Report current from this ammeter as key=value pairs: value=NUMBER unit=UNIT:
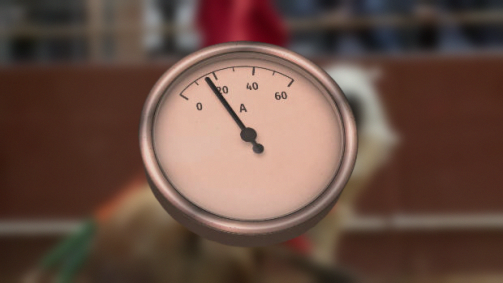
value=15 unit=A
